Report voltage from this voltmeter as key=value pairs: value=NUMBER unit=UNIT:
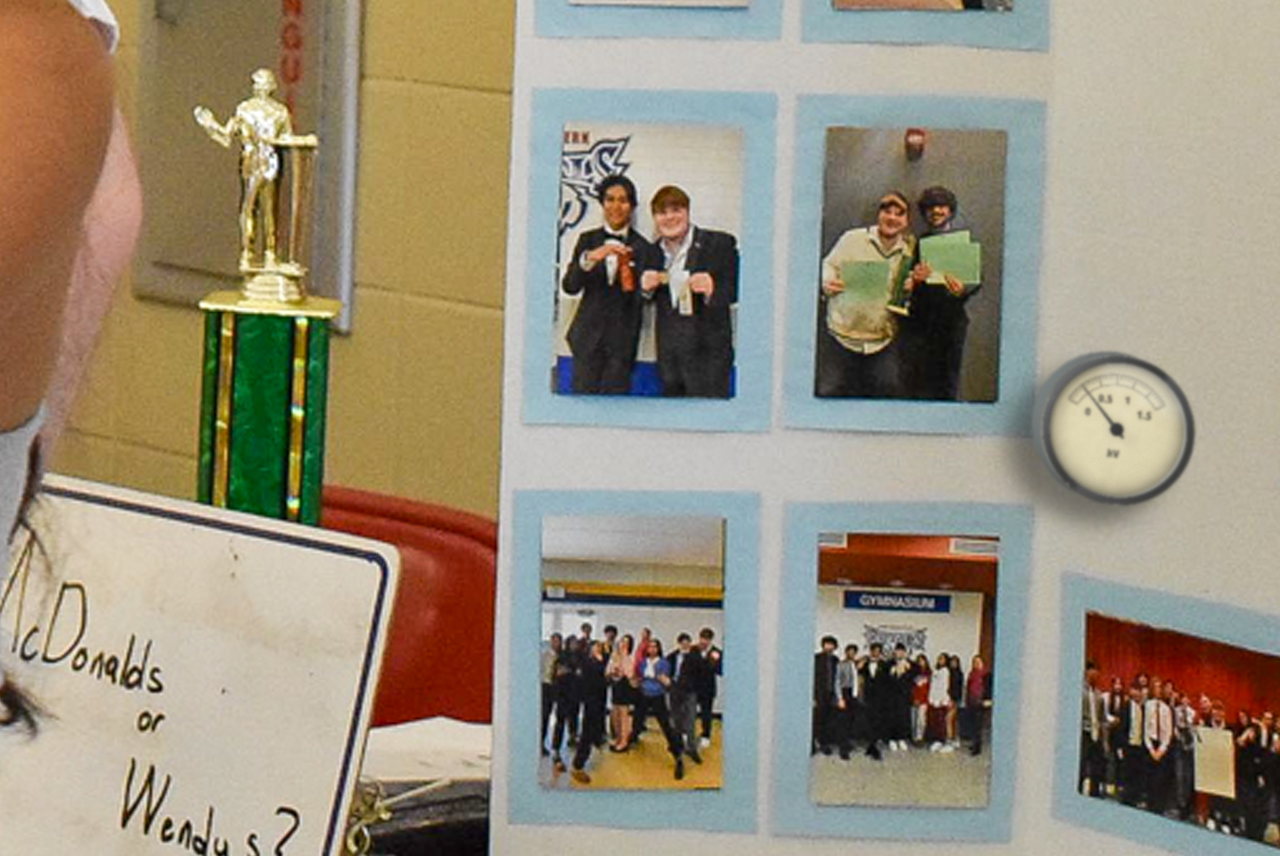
value=0.25 unit=kV
